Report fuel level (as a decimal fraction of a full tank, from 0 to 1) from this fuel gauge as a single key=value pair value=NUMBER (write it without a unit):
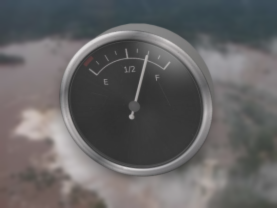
value=0.75
